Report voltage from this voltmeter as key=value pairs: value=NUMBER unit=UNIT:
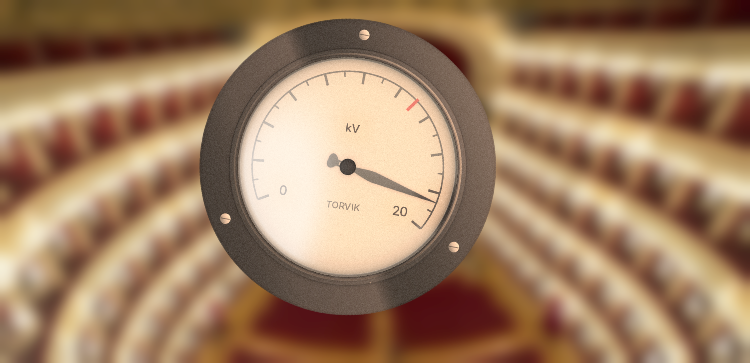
value=18.5 unit=kV
